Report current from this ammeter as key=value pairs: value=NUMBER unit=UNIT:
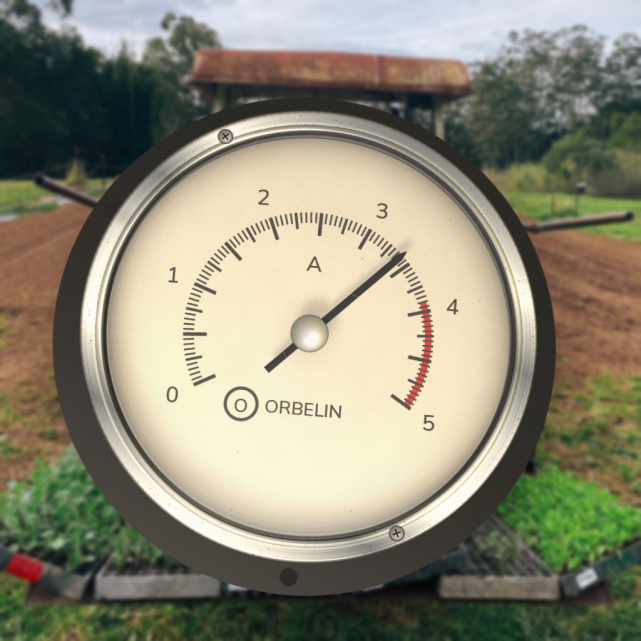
value=3.4 unit=A
